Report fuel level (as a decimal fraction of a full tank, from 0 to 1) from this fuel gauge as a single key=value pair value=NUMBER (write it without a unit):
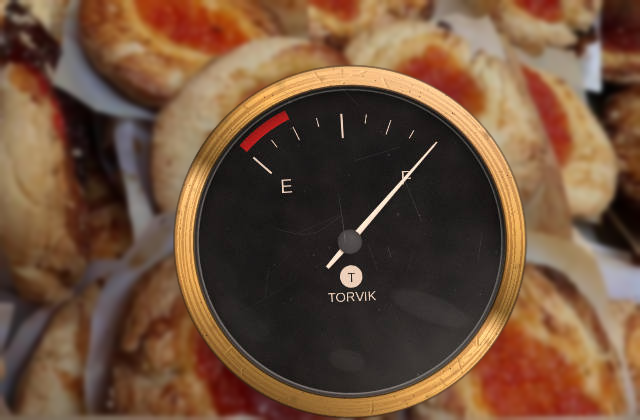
value=1
